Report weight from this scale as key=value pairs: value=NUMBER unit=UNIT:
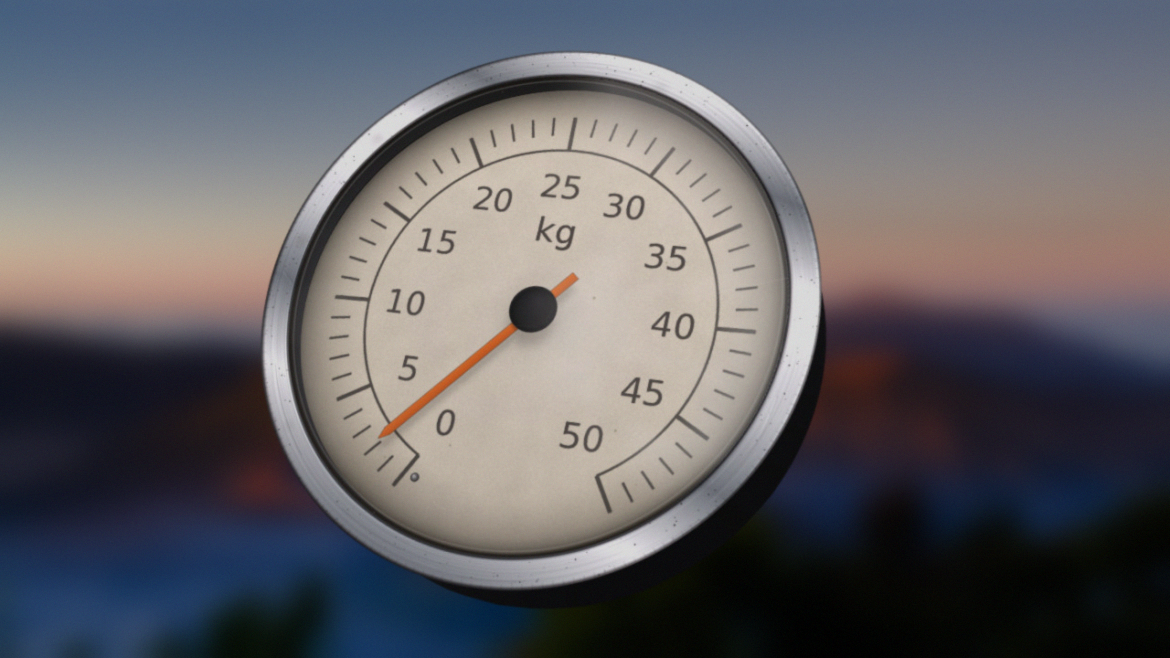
value=2 unit=kg
